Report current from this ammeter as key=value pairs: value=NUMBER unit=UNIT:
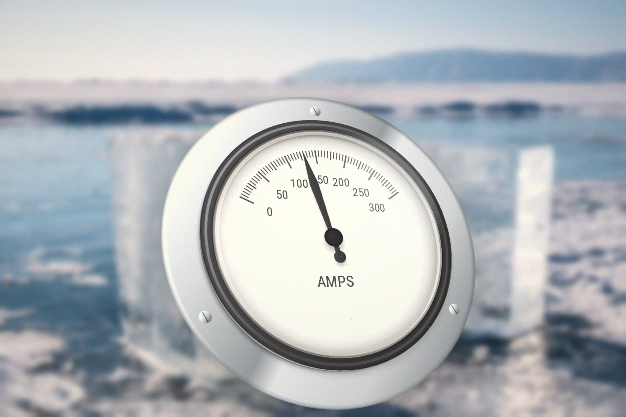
value=125 unit=A
